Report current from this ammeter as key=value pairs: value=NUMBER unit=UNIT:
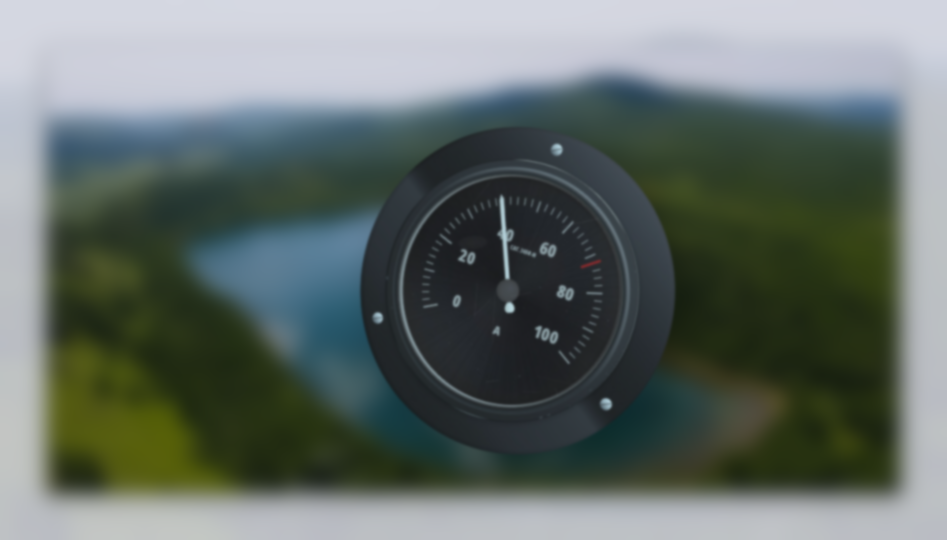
value=40 unit=A
